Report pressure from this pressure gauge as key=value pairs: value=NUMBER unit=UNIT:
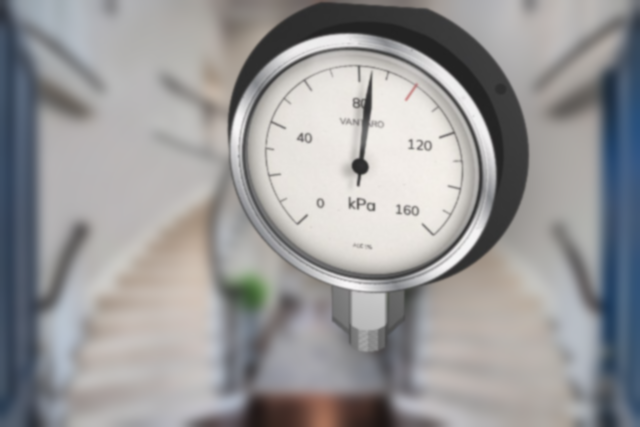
value=85 unit=kPa
